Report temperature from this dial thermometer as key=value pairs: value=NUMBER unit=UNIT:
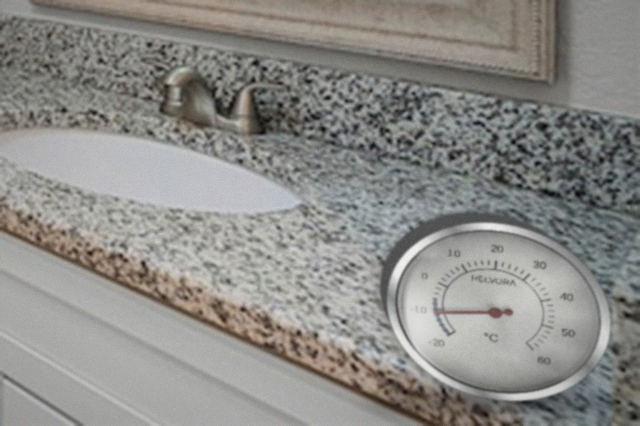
value=-10 unit=°C
